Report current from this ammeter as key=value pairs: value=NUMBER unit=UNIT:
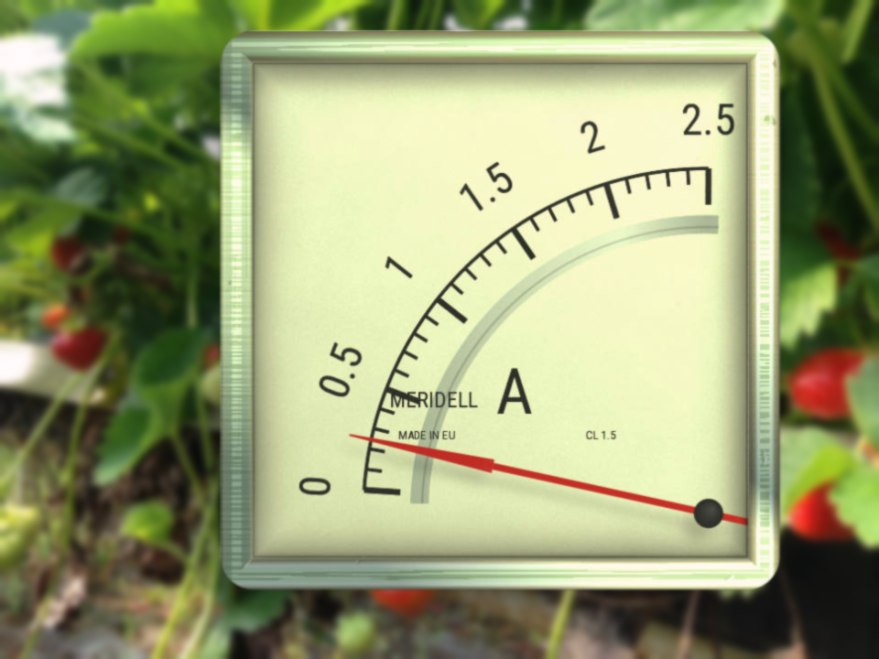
value=0.25 unit=A
